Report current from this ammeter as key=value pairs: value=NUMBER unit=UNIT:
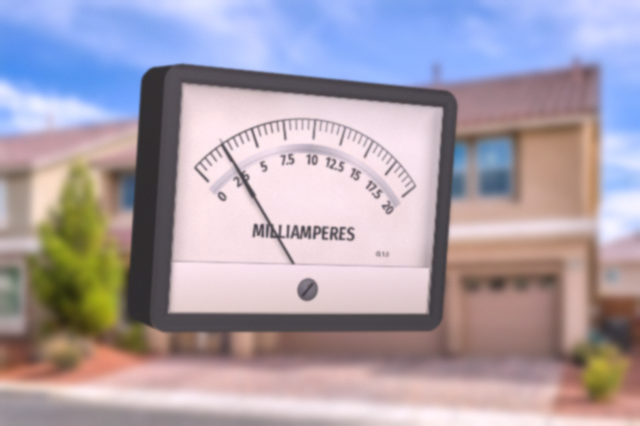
value=2.5 unit=mA
